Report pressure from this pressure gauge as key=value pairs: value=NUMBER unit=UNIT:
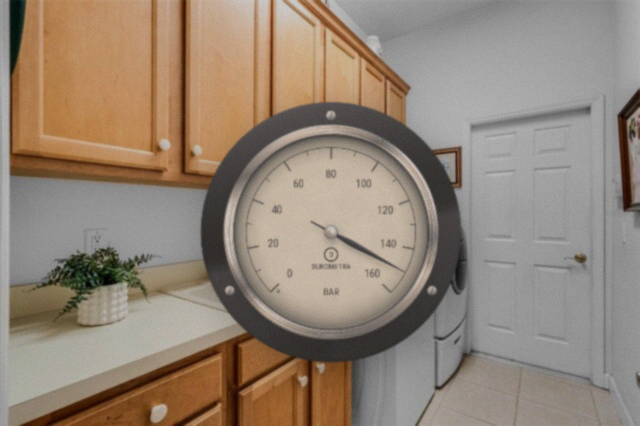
value=150 unit=bar
